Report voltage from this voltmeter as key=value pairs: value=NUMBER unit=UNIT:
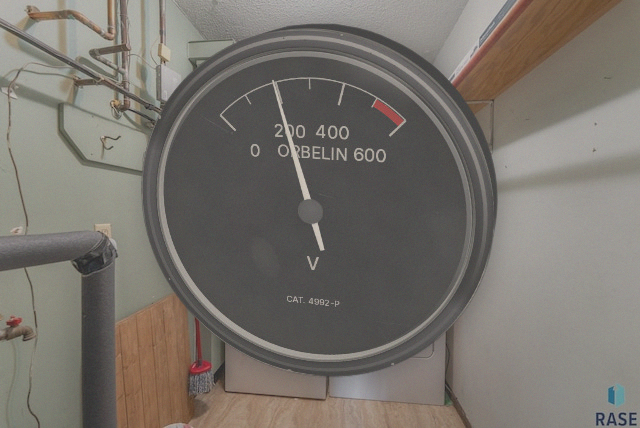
value=200 unit=V
